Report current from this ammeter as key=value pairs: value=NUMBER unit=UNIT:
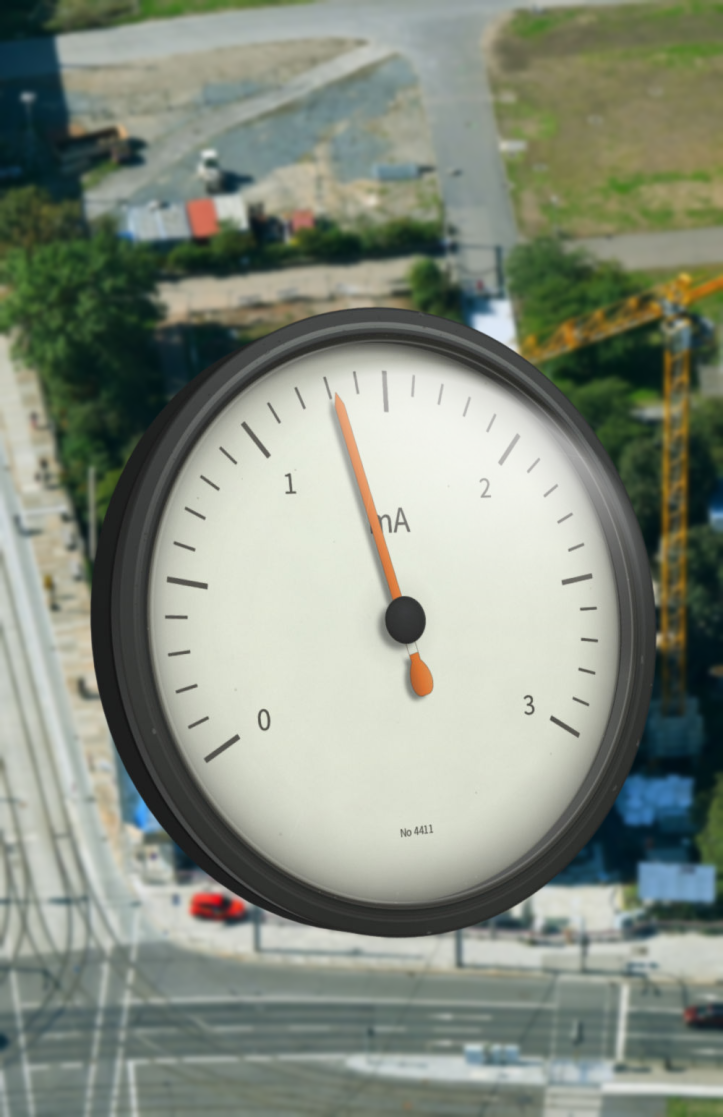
value=1.3 unit=mA
